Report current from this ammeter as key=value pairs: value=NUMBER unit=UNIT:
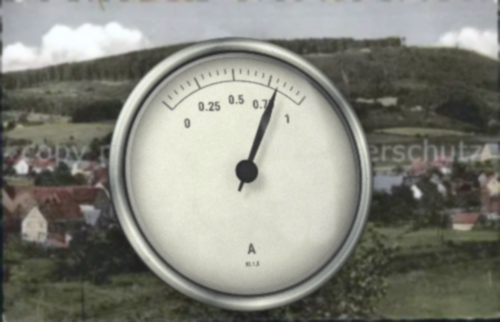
value=0.8 unit=A
